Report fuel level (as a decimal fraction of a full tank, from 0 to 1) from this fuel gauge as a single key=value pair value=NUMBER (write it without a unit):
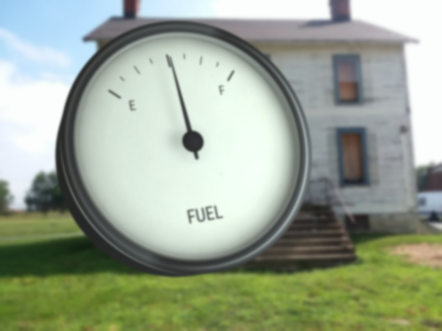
value=0.5
